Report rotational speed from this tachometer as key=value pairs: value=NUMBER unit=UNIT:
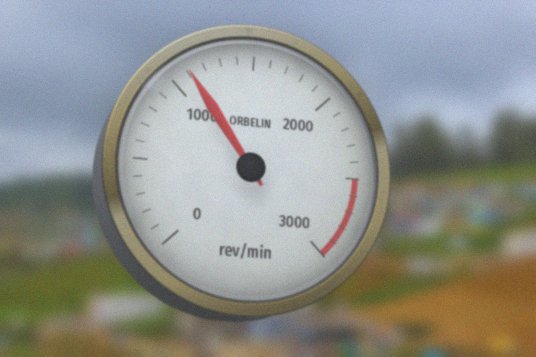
value=1100 unit=rpm
